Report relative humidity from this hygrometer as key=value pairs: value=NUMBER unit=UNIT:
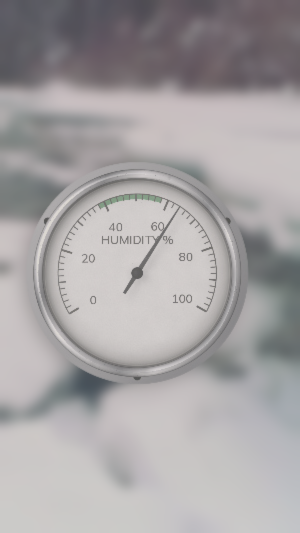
value=64 unit=%
